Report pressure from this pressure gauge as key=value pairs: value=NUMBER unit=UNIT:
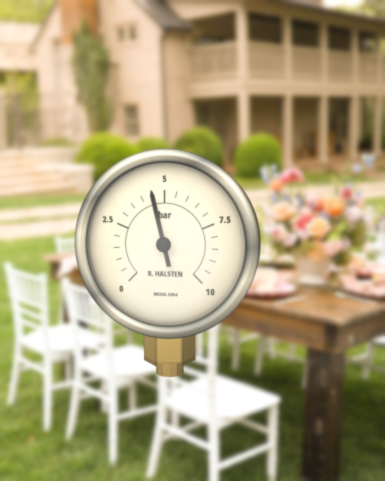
value=4.5 unit=bar
